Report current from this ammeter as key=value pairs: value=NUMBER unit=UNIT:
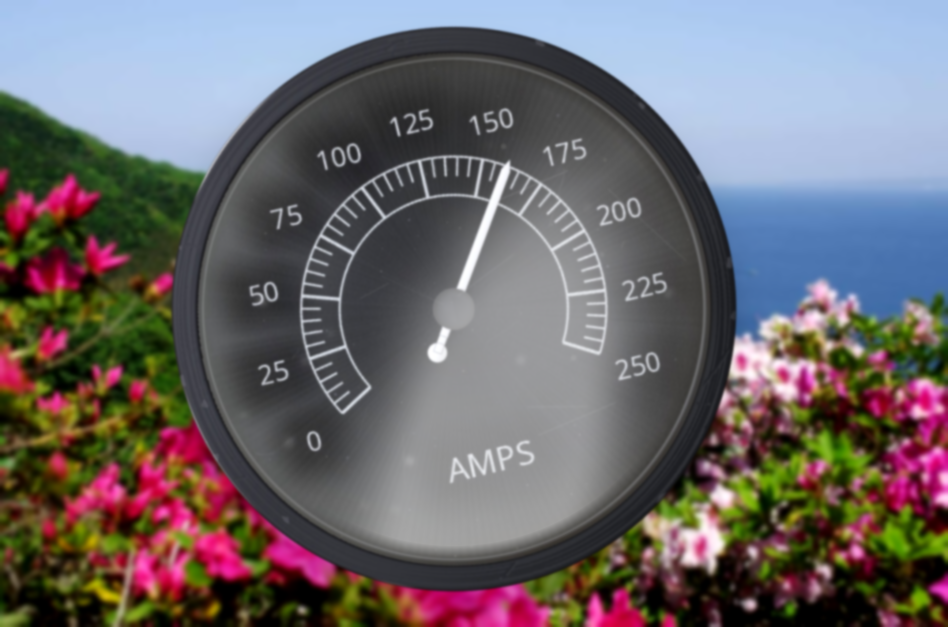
value=160 unit=A
